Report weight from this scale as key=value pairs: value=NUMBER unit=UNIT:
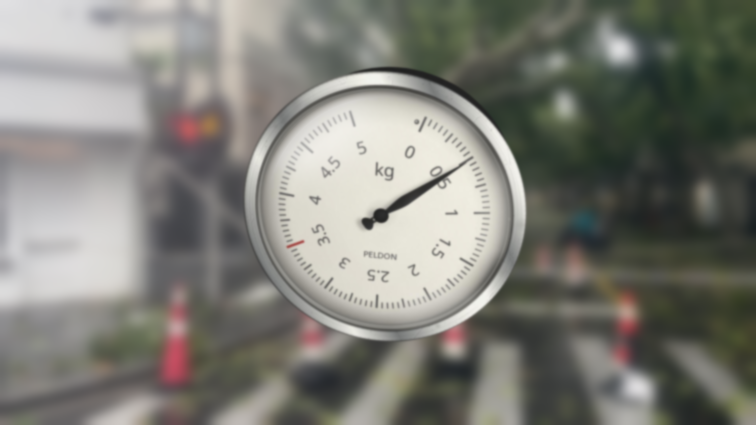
value=0.5 unit=kg
